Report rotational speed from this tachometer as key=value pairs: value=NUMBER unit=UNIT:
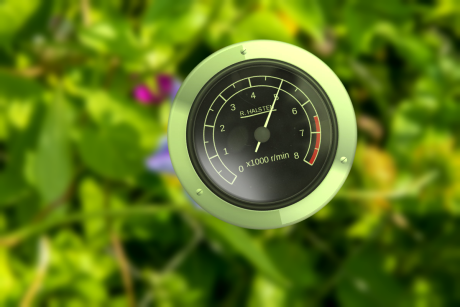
value=5000 unit=rpm
